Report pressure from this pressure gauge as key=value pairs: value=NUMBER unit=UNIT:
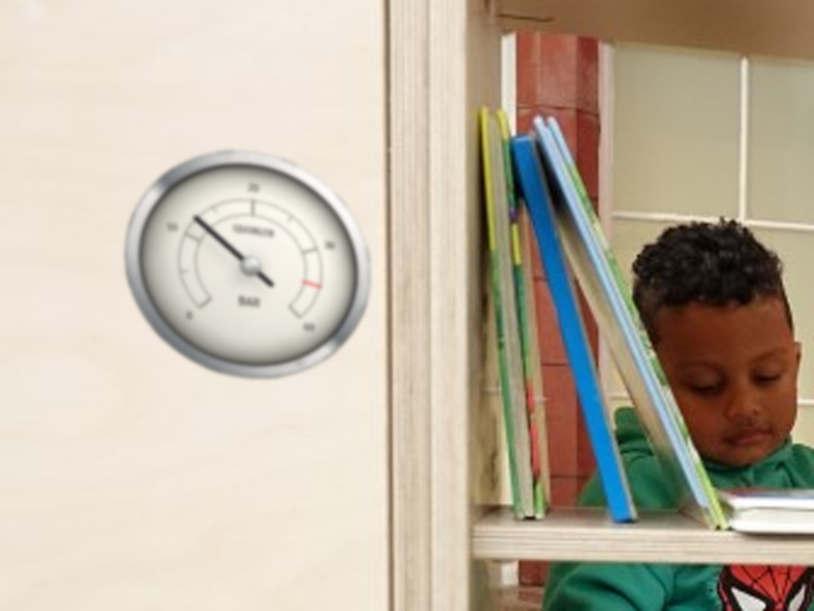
value=12.5 unit=bar
